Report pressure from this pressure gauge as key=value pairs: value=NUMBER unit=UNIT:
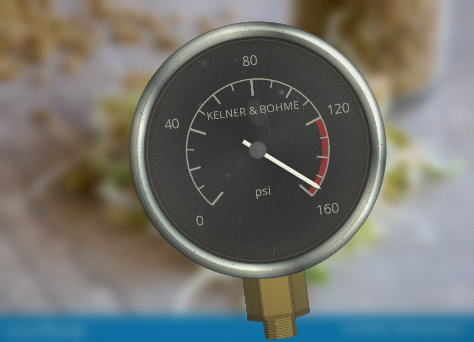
value=155 unit=psi
